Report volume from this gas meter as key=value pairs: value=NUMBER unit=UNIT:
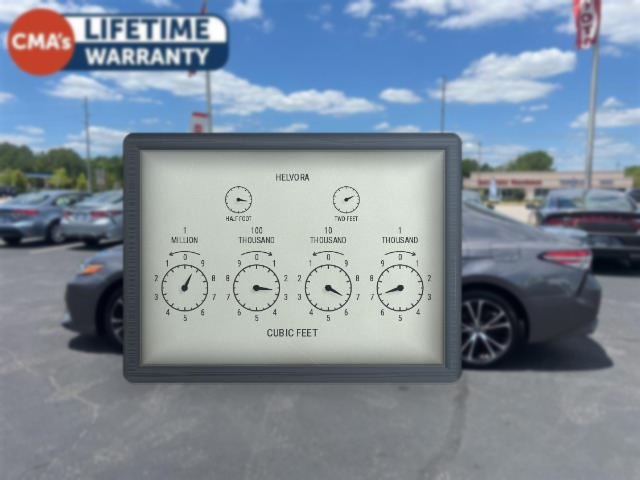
value=926700 unit=ft³
